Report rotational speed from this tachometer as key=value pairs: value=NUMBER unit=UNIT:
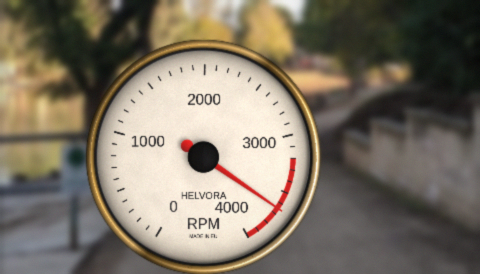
value=3650 unit=rpm
